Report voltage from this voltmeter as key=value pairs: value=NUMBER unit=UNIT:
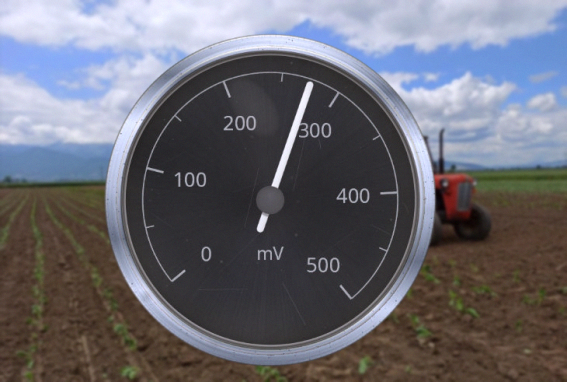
value=275 unit=mV
